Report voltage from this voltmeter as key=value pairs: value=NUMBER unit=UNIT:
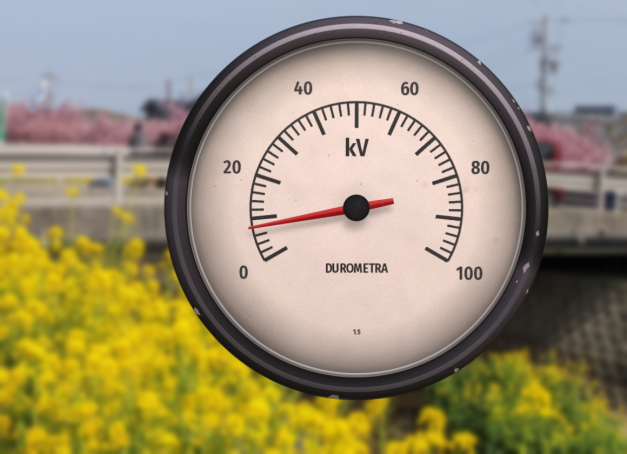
value=8 unit=kV
